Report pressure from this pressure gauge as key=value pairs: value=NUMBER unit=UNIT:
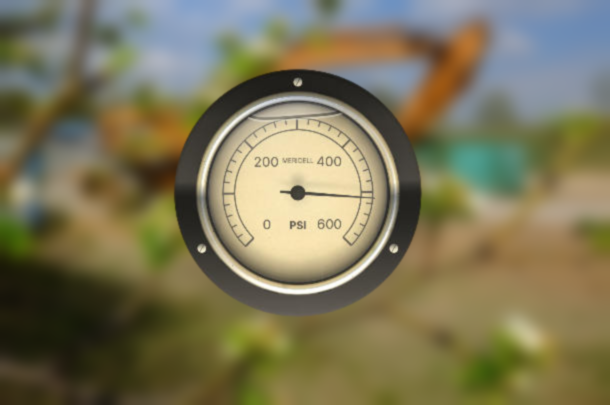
value=510 unit=psi
